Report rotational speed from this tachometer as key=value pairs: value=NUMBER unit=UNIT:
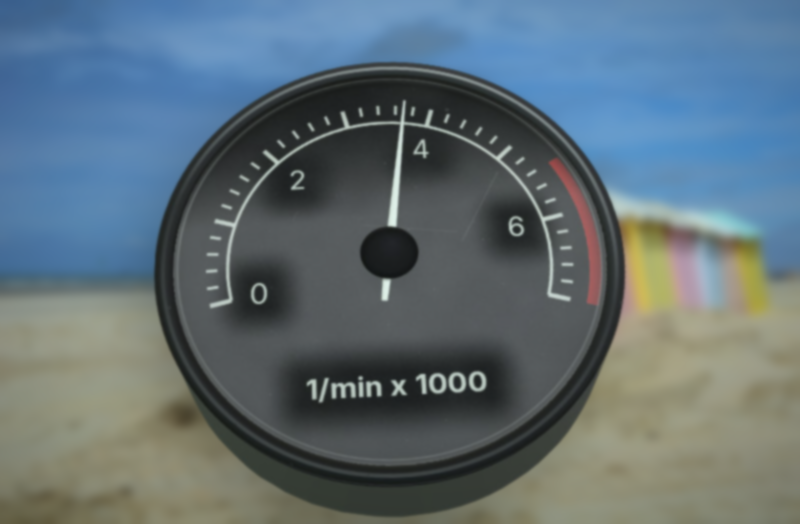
value=3700 unit=rpm
